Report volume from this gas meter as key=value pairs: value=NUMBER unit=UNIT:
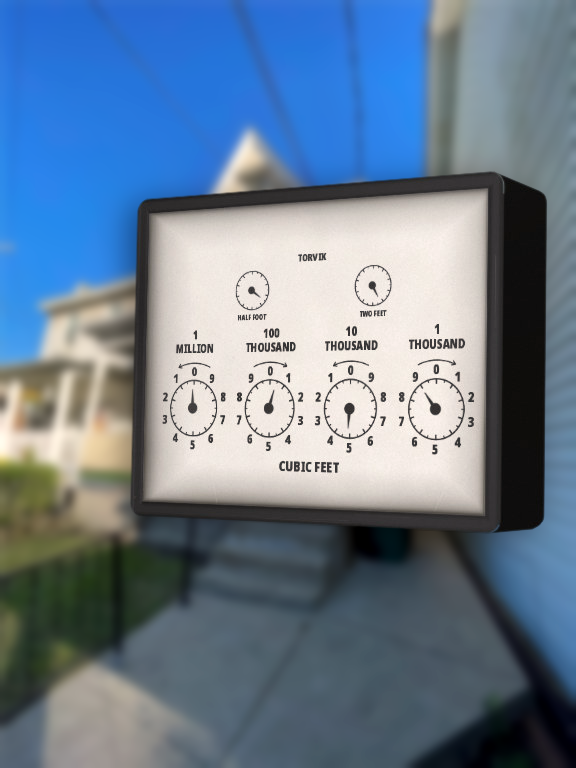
value=4900 unit=ft³
